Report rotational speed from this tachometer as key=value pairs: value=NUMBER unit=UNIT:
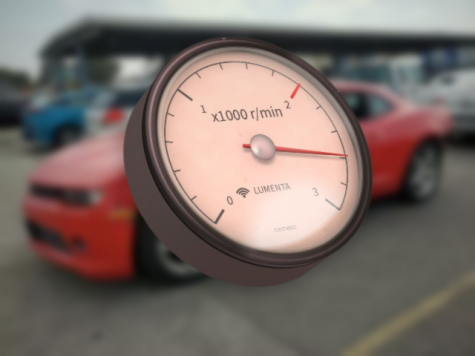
value=2600 unit=rpm
